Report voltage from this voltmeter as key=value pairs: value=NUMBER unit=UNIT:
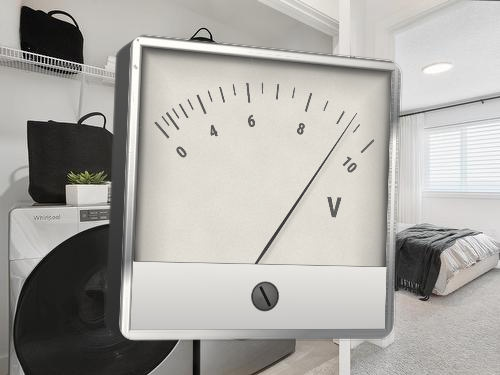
value=9.25 unit=V
